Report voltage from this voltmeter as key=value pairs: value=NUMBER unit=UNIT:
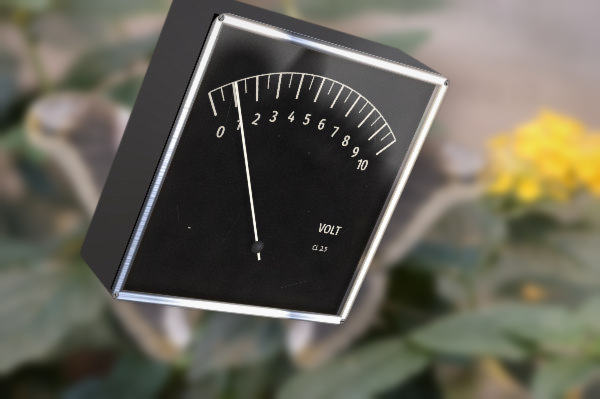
value=1 unit=V
